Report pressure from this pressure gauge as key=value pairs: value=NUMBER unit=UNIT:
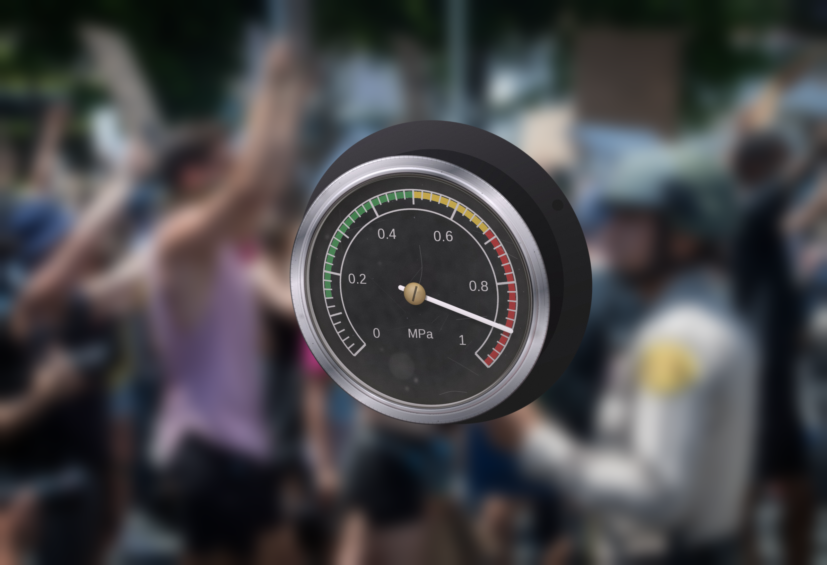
value=0.9 unit=MPa
